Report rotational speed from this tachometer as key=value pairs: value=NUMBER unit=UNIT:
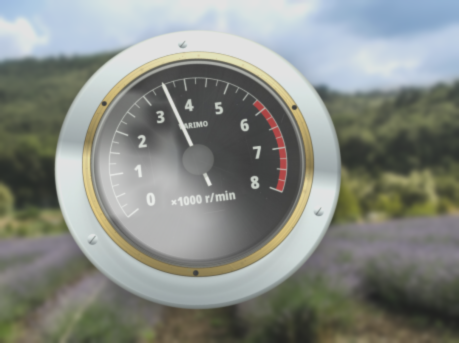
value=3500 unit=rpm
